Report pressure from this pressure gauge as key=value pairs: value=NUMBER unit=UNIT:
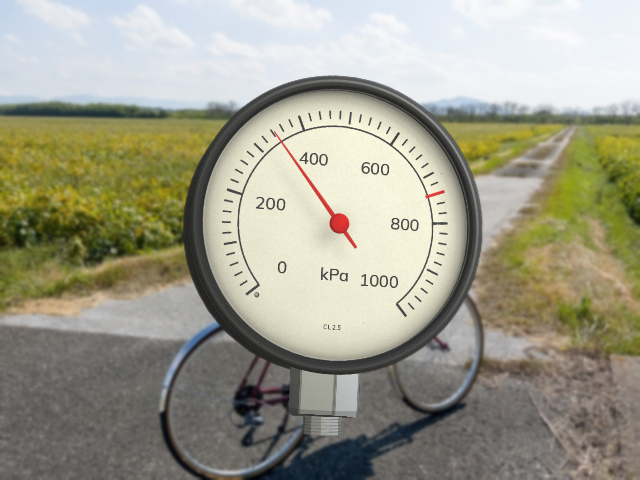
value=340 unit=kPa
